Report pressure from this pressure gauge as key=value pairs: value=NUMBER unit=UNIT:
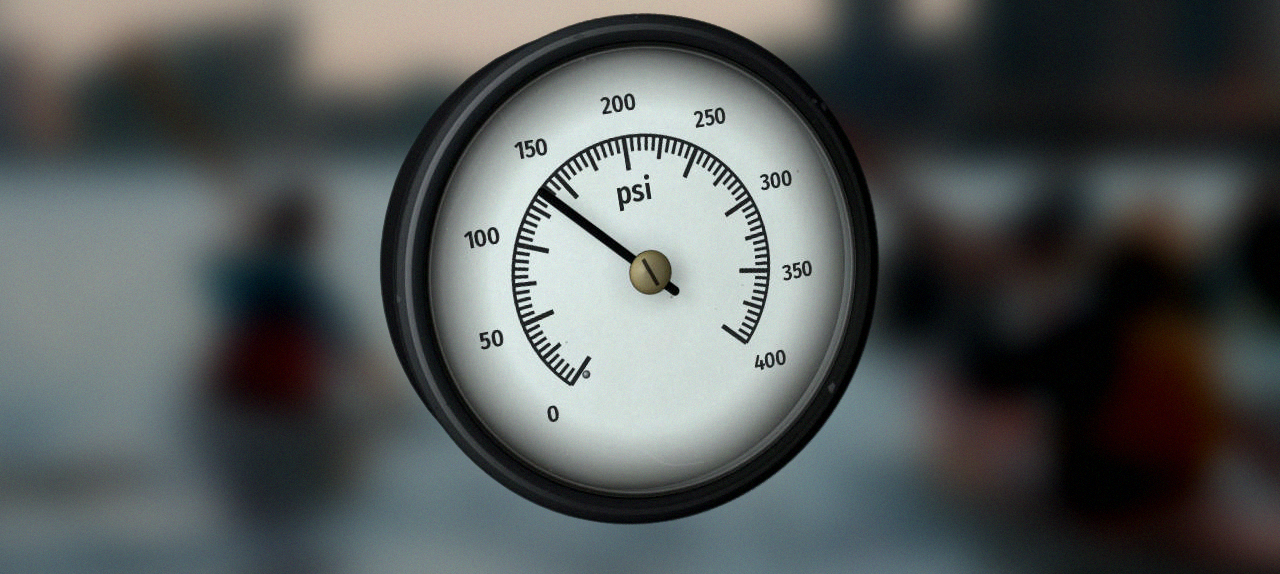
value=135 unit=psi
